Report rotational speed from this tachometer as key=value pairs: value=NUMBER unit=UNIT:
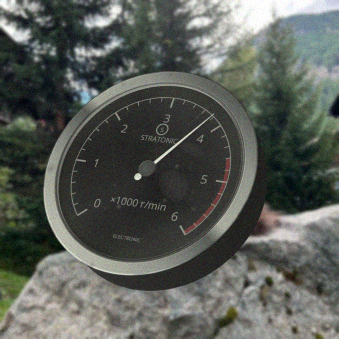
value=3800 unit=rpm
